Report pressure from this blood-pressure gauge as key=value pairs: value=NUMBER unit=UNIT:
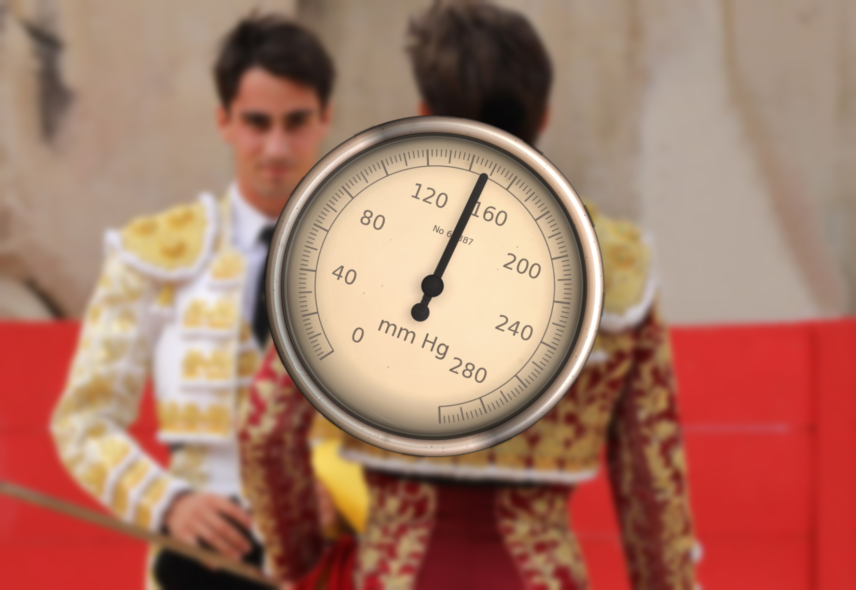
value=148 unit=mmHg
